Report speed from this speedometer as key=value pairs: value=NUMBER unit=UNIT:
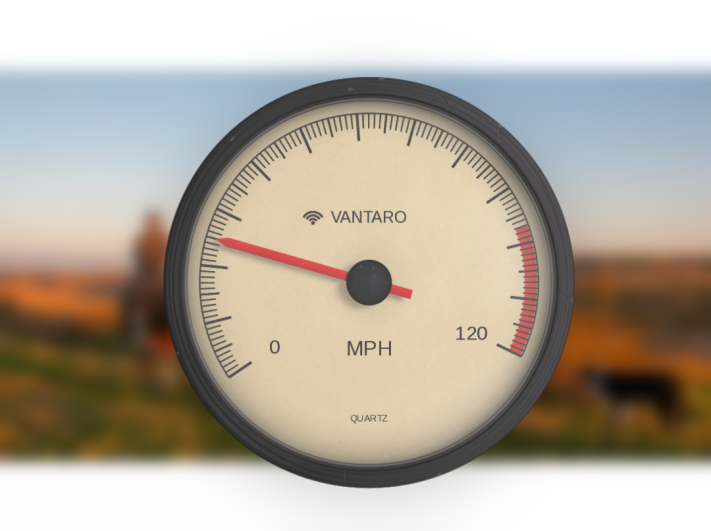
value=25 unit=mph
